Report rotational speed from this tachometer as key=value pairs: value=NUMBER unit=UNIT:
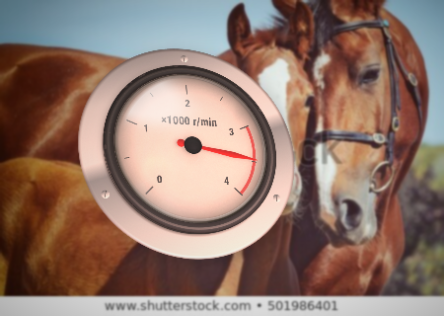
value=3500 unit=rpm
